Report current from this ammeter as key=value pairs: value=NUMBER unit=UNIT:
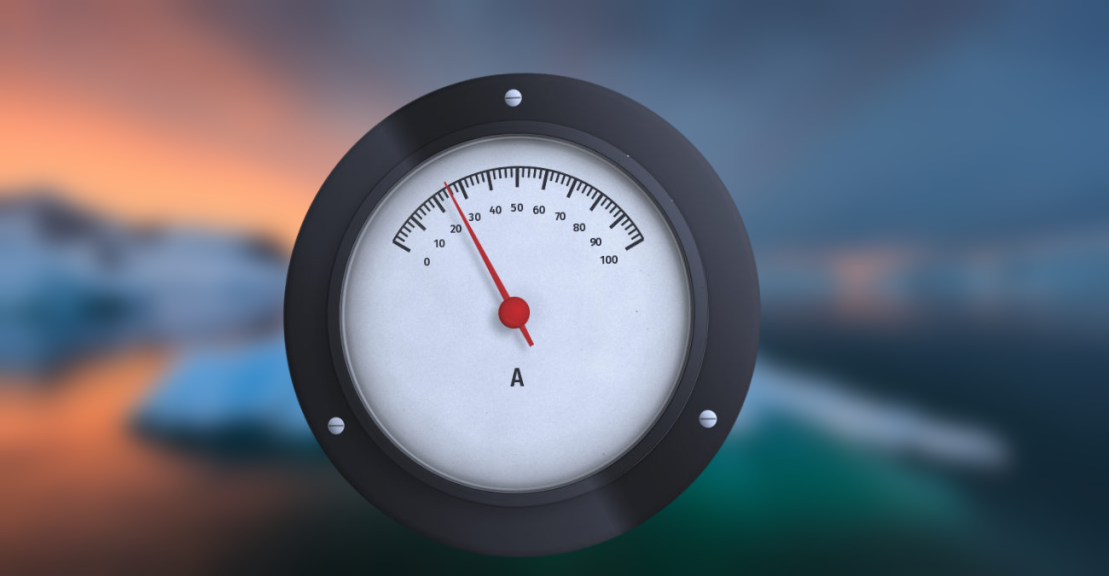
value=26 unit=A
